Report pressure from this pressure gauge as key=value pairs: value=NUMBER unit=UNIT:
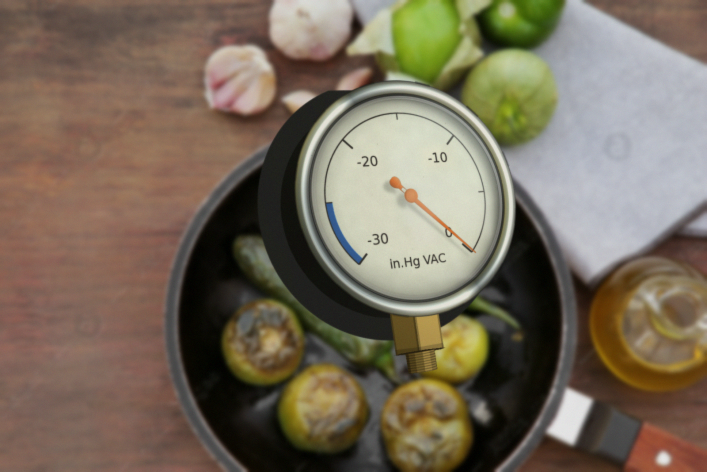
value=0 unit=inHg
